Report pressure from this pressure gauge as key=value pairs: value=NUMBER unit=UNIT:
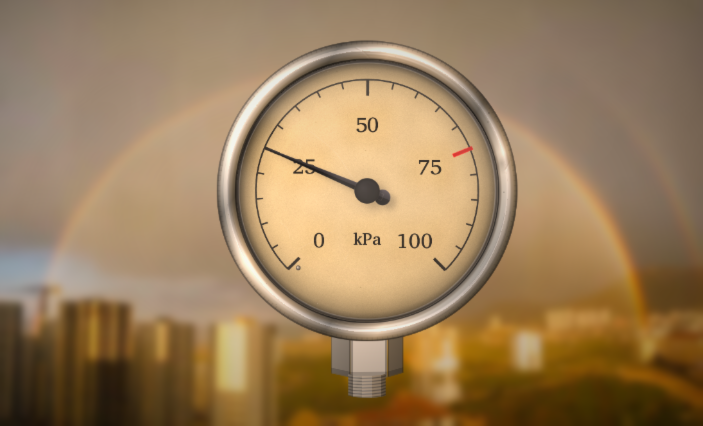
value=25 unit=kPa
